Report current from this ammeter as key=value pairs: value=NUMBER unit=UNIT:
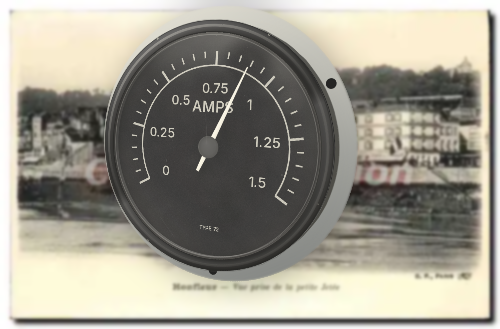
value=0.9 unit=A
